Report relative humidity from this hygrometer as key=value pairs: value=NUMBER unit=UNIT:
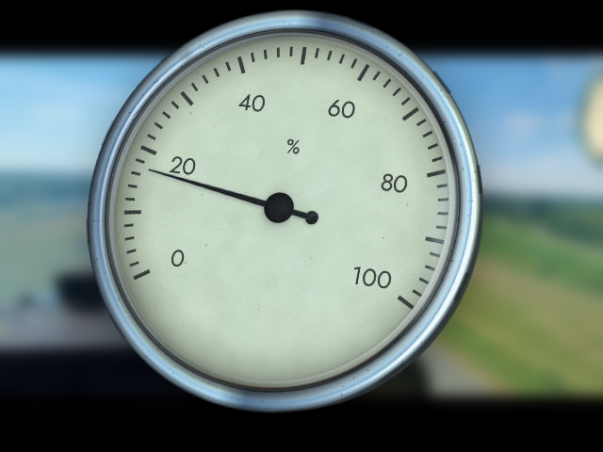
value=17 unit=%
